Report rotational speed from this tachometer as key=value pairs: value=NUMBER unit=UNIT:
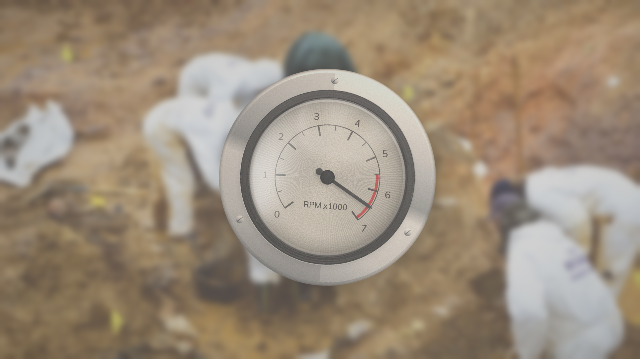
value=6500 unit=rpm
